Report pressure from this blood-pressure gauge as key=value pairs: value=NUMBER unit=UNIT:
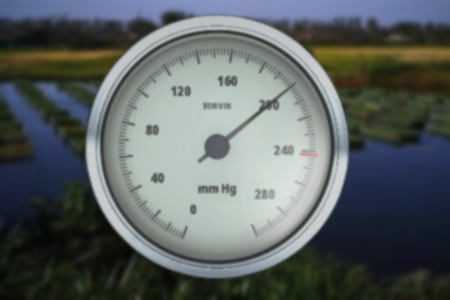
value=200 unit=mmHg
